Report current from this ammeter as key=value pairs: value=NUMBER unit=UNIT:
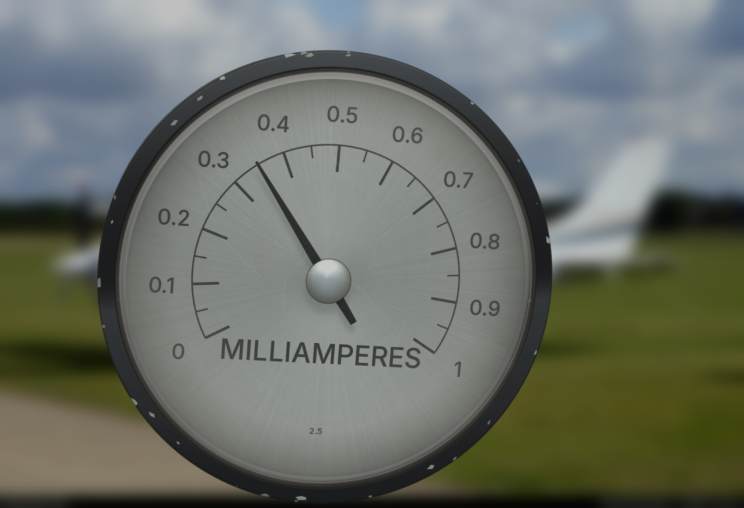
value=0.35 unit=mA
